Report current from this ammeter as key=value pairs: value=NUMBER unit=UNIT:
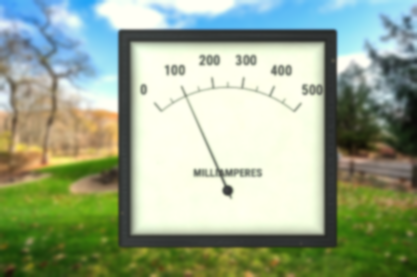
value=100 unit=mA
